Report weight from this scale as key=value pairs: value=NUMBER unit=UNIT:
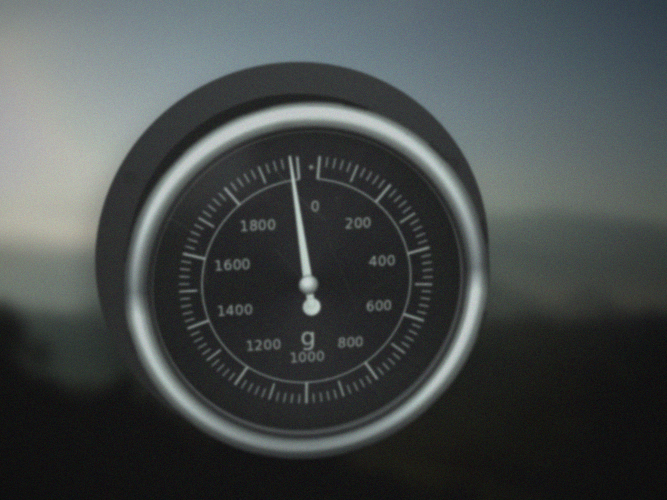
value=1980 unit=g
